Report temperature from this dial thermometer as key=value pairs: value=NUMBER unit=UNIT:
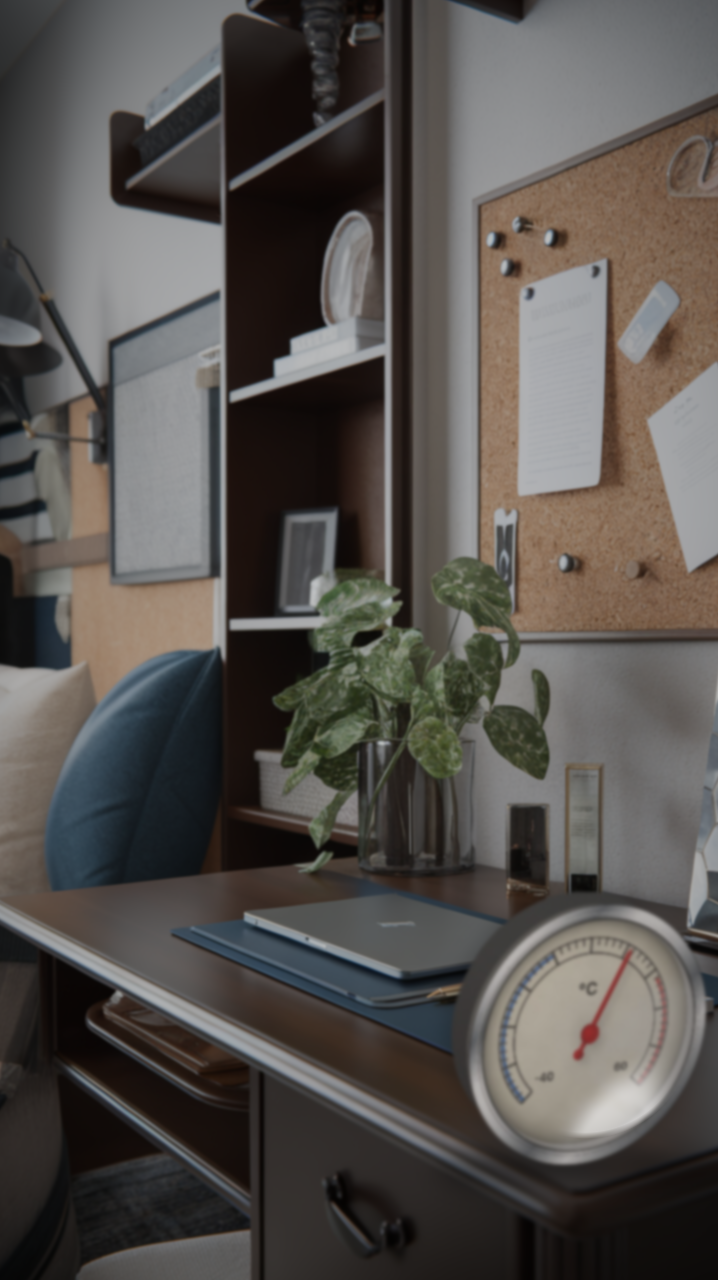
value=20 unit=°C
